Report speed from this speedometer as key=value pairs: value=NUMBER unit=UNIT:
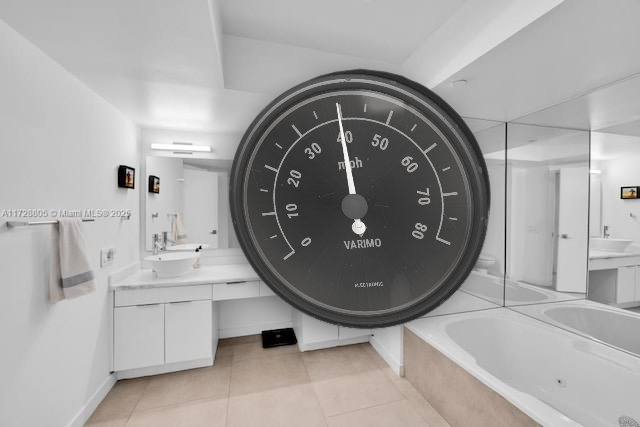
value=40 unit=mph
